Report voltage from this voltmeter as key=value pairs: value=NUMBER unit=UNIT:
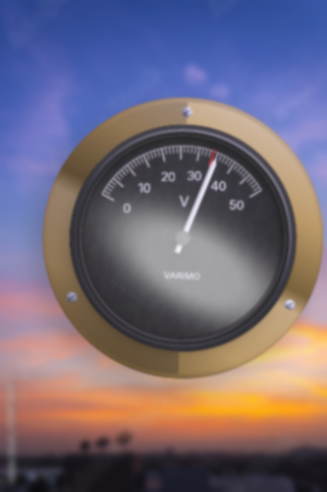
value=35 unit=V
